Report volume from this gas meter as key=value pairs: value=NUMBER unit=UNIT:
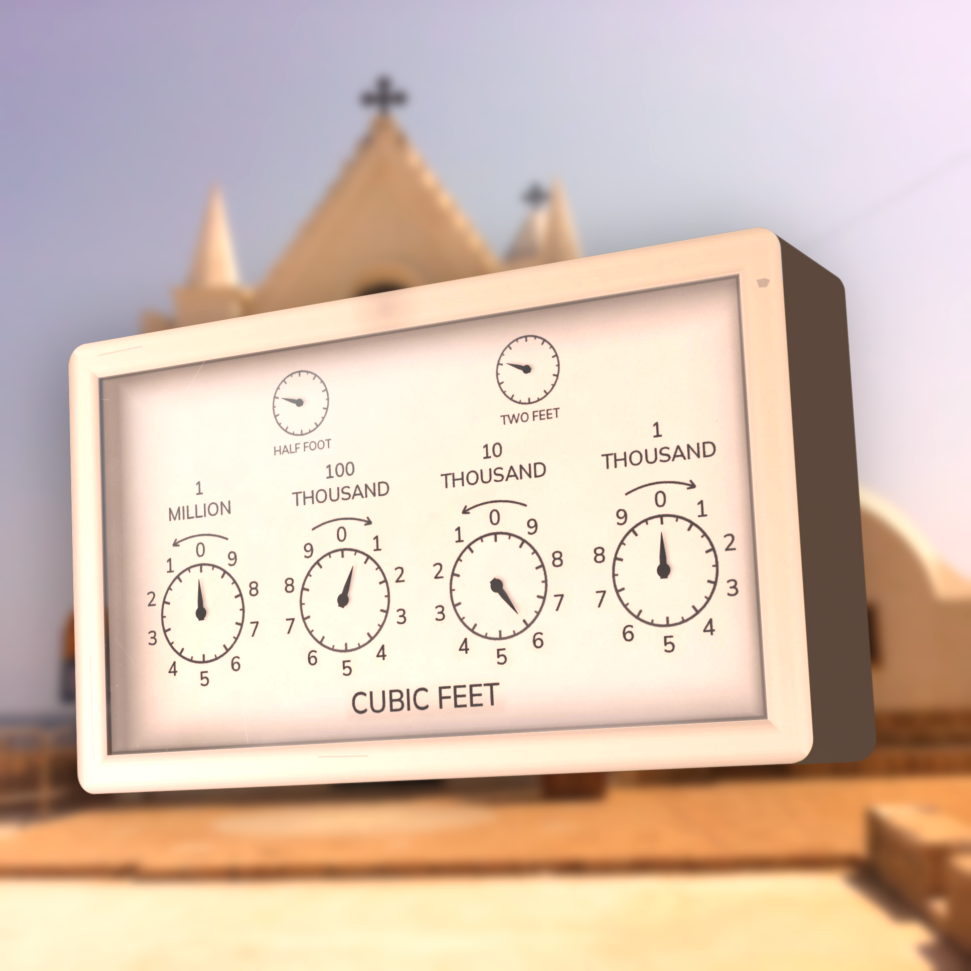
value=6000 unit=ft³
